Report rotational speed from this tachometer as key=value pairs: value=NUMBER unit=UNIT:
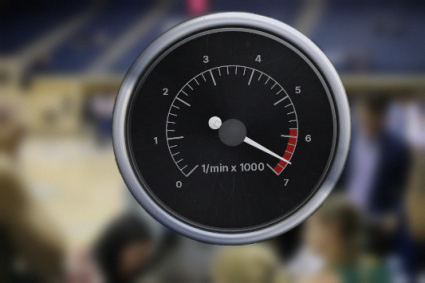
value=6600 unit=rpm
